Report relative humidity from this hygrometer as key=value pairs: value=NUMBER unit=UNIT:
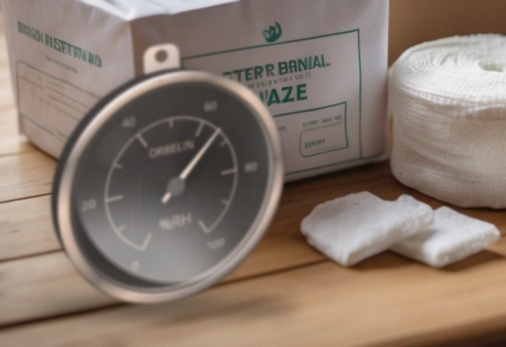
value=65 unit=%
